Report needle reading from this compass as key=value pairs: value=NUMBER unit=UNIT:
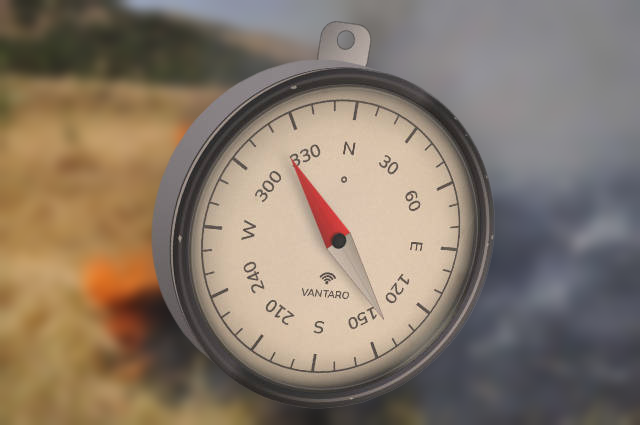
value=320 unit=°
